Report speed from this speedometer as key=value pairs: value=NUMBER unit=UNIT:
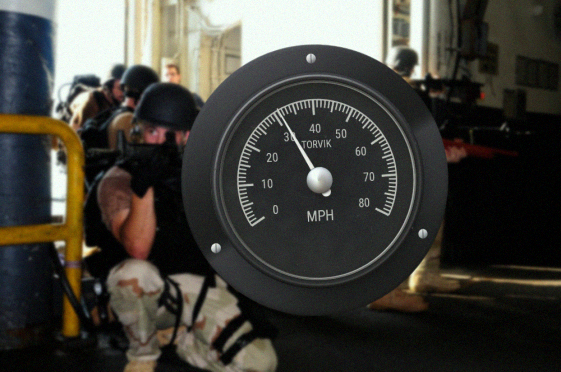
value=31 unit=mph
